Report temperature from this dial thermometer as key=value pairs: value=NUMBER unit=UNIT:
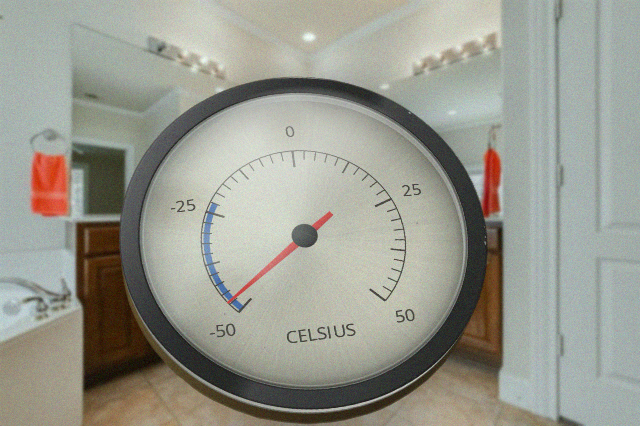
value=-47.5 unit=°C
